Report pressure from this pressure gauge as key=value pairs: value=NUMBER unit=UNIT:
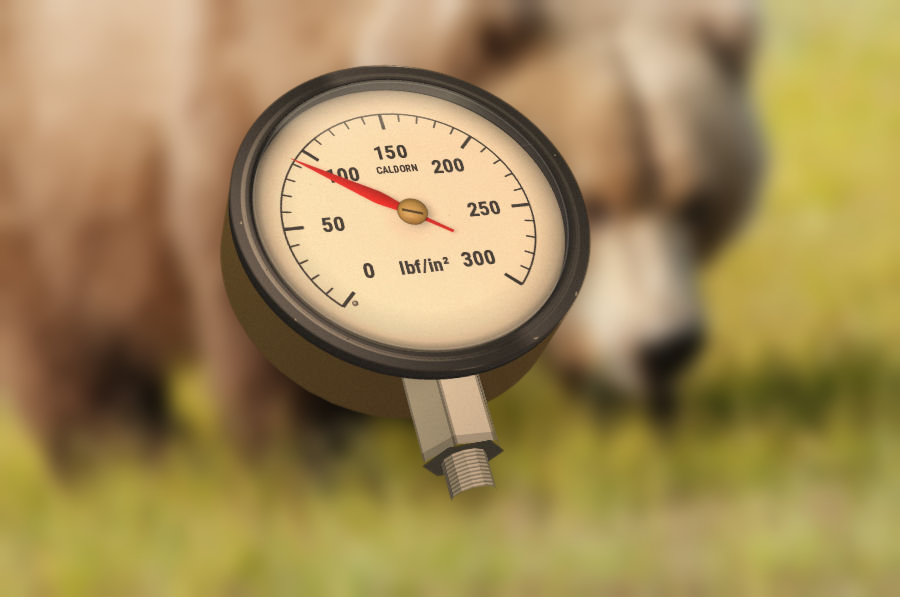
value=90 unit=psi
